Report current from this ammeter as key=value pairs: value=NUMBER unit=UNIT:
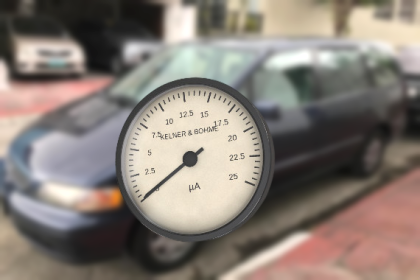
value=0 unit=µA
